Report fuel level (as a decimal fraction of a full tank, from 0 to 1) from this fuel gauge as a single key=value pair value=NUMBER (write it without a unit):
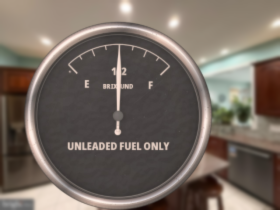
value=0.5
